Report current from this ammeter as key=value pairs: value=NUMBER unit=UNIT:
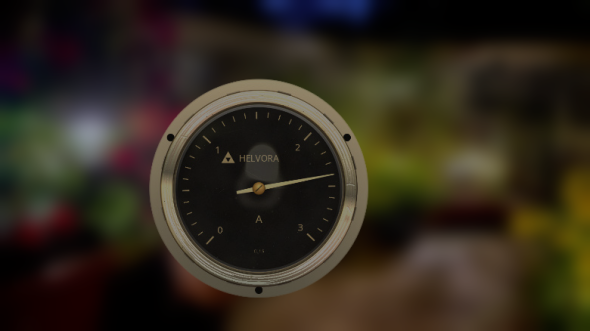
value=2.4 unit=A
